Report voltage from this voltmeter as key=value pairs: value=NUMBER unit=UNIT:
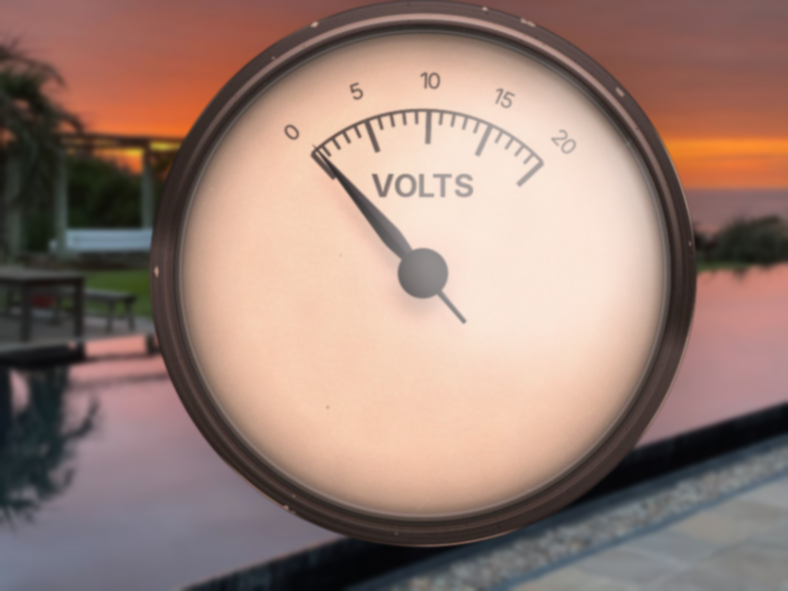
value=0.5 unit=V
